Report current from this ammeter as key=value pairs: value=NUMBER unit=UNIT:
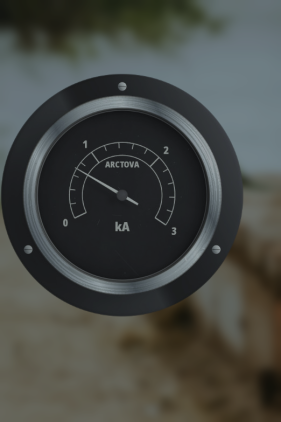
value=0.7 unit=kA
